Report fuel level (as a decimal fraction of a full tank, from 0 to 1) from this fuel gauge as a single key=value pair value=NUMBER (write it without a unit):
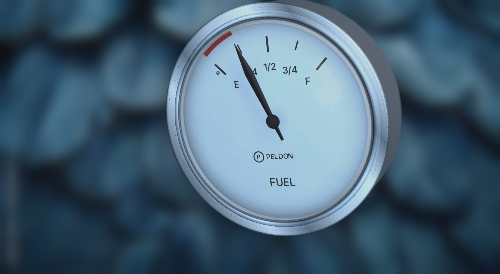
value=0.25
